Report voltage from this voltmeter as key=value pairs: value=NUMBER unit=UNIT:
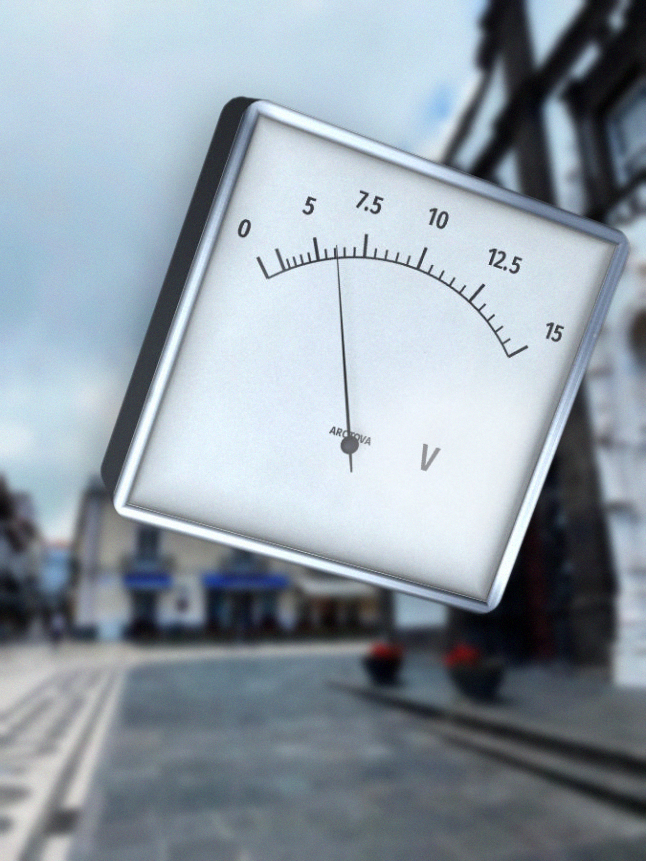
value=6 unit=V
